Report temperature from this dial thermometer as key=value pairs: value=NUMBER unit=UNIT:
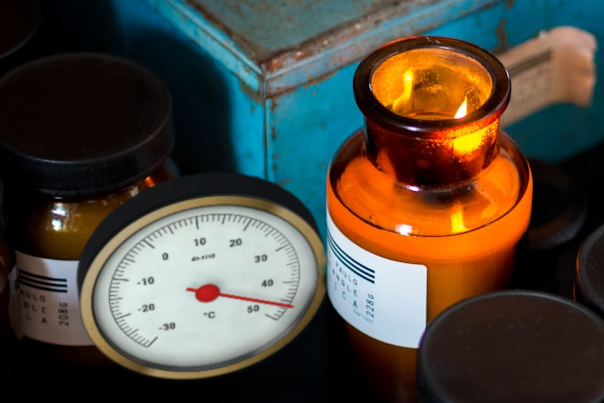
value=45 unit=°C
